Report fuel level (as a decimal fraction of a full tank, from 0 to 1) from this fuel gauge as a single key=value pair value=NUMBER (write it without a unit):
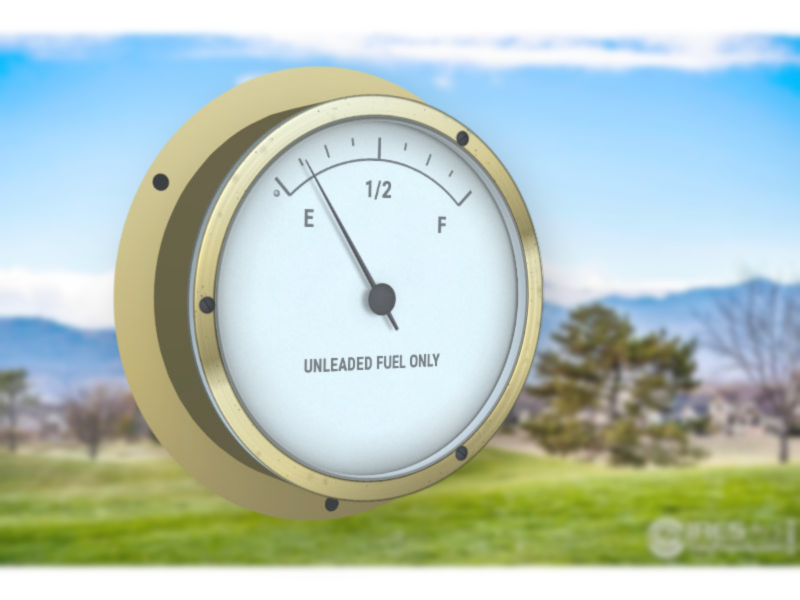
value=0.125
